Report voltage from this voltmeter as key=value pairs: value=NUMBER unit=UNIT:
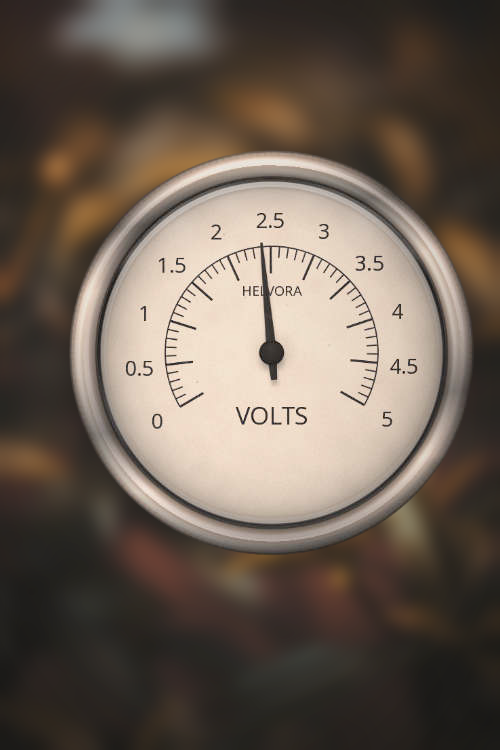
value=2.4 unit=V
